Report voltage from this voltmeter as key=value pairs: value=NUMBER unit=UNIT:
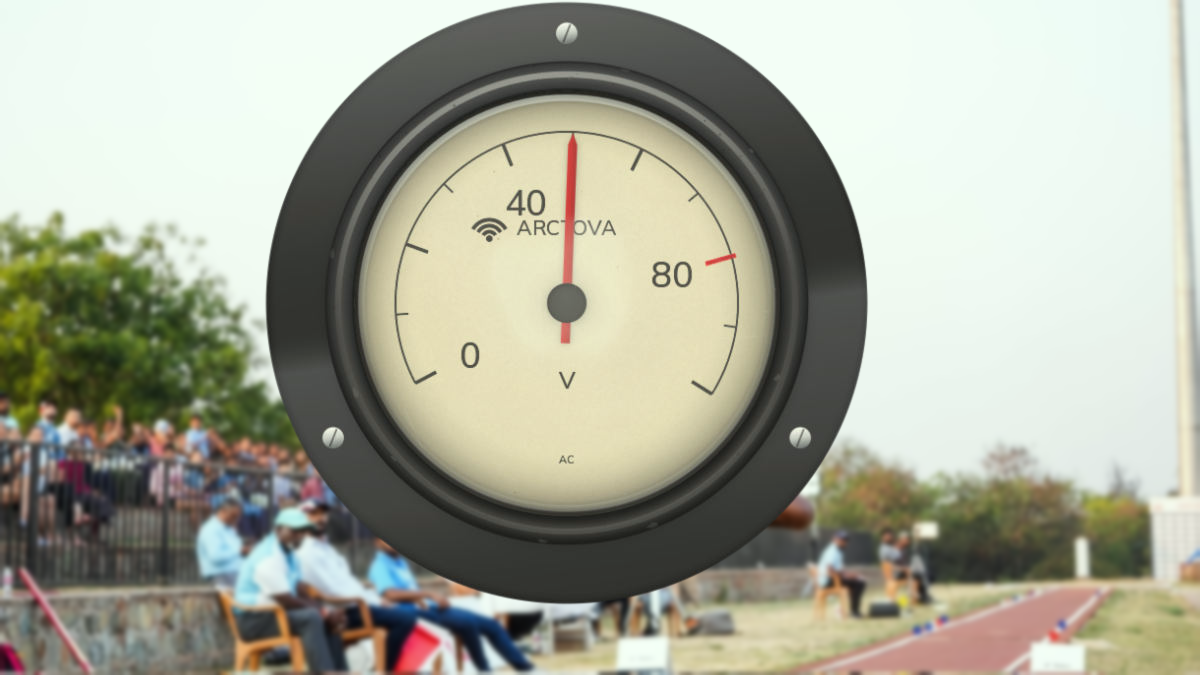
value=50 unit=V
